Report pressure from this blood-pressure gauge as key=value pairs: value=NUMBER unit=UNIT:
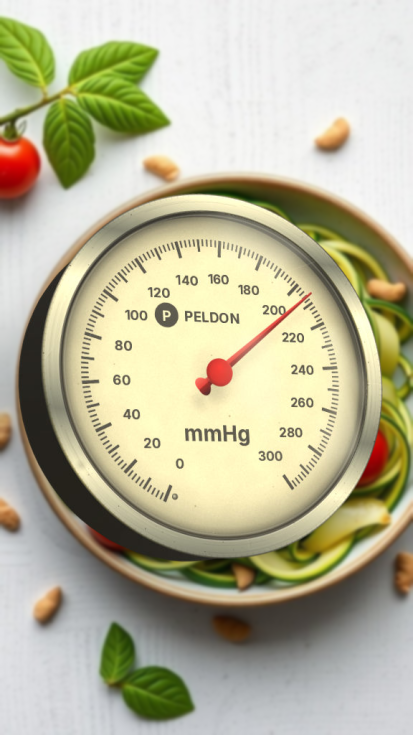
value=206 unit=mmHg
